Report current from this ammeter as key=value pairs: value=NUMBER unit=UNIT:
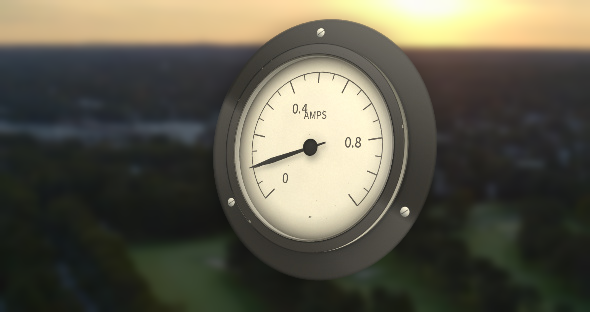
value=0.1 unit=A
